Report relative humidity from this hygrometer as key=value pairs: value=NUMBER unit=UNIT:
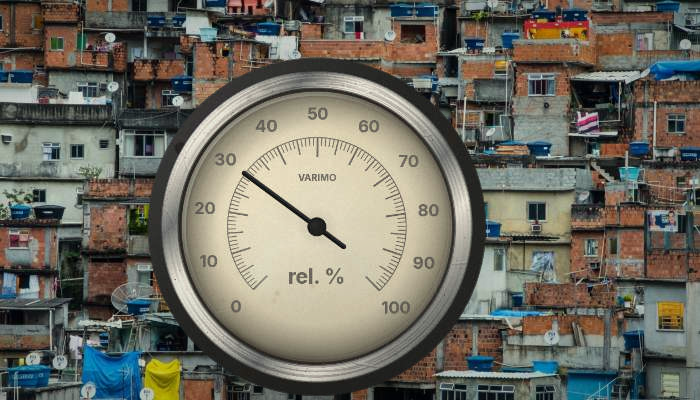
value=30 unit=%
